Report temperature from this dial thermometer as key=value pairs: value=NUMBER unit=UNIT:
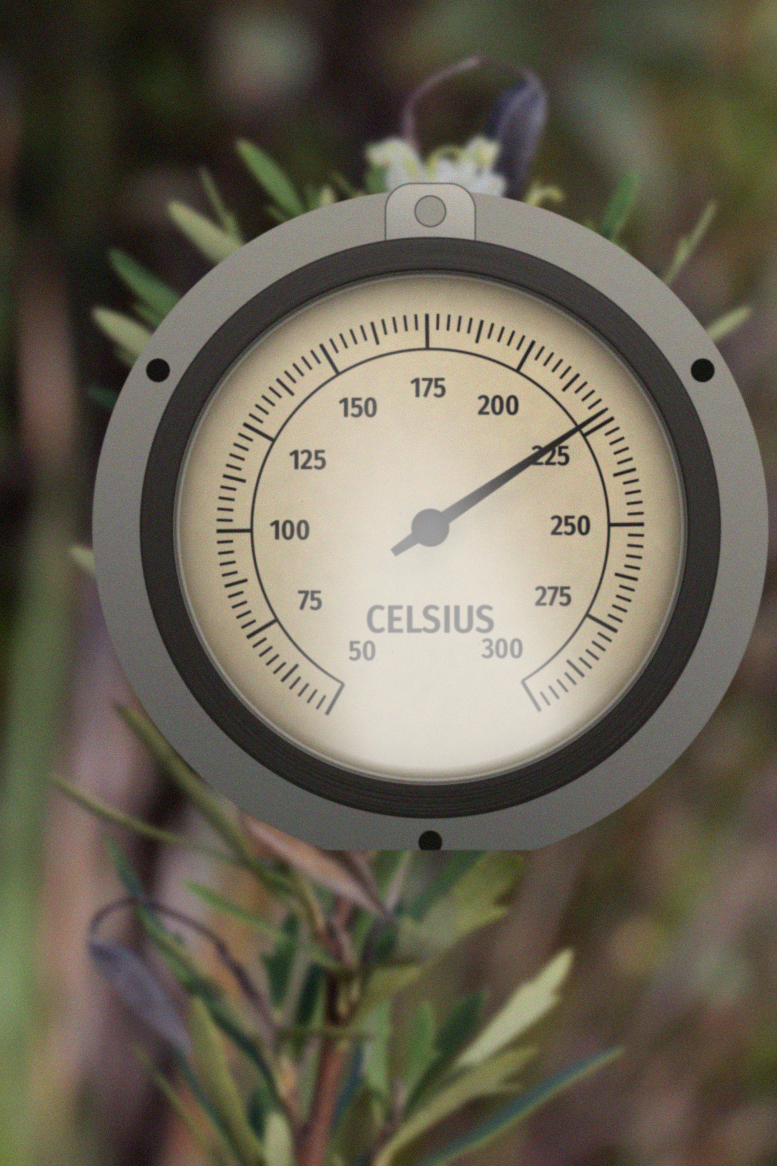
value=222.5 unit=°C
